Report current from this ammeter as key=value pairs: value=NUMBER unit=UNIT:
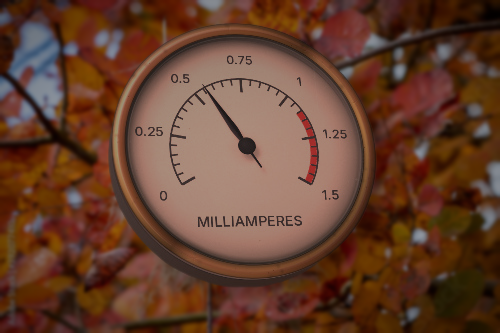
value=0.55 unit=mA
